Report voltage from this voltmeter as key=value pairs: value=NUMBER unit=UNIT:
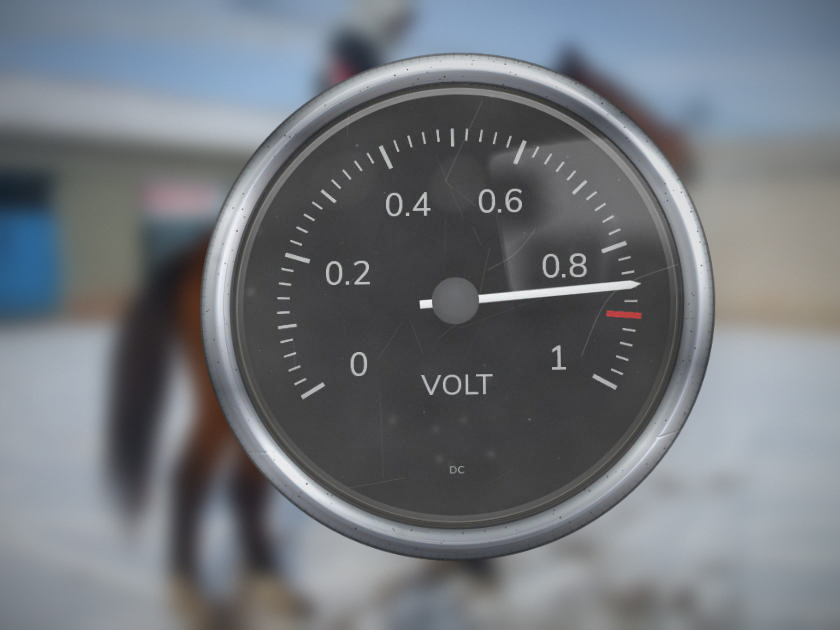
value=0.86 unit=V
